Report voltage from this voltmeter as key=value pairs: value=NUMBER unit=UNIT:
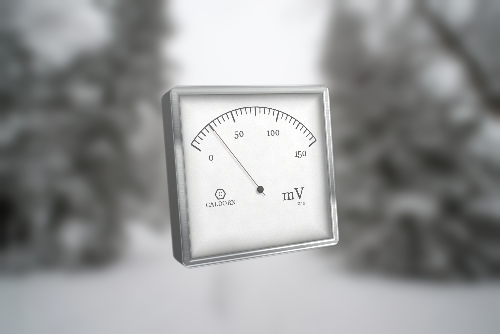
value=25 unit=mV
